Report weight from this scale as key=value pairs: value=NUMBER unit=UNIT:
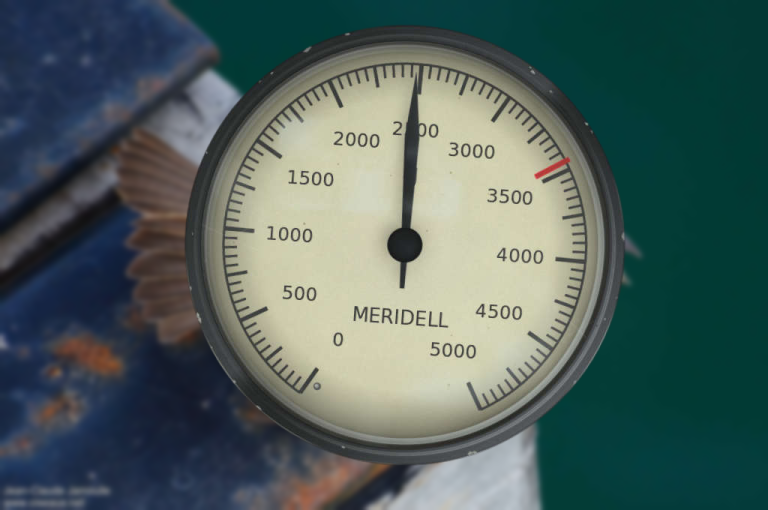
value=2475 unit=g
